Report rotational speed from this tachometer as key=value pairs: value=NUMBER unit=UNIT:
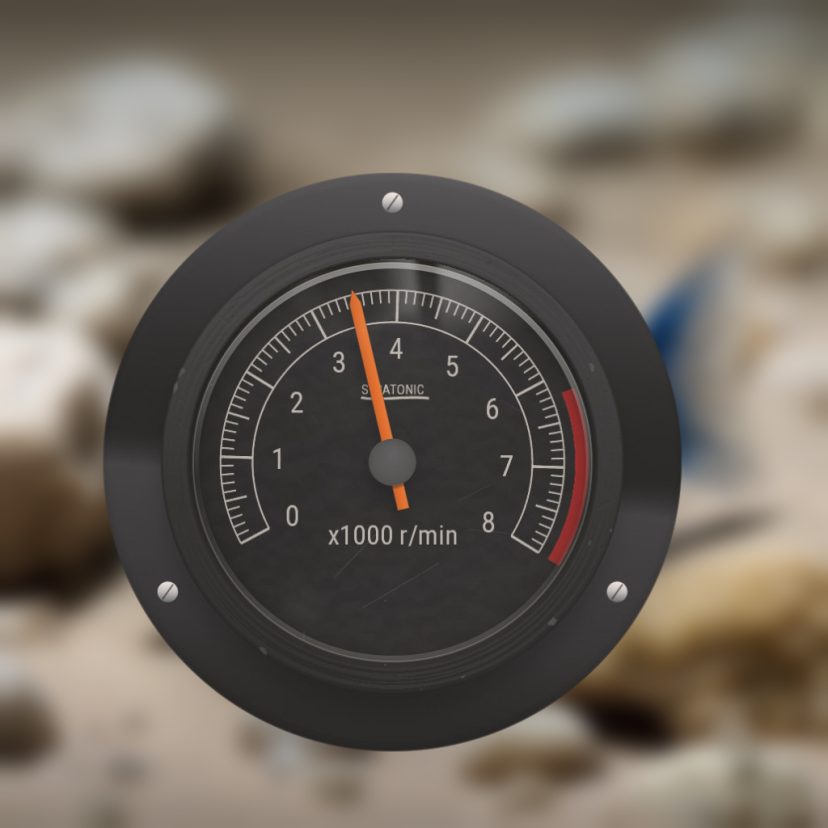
value=3500 unit=rpm
